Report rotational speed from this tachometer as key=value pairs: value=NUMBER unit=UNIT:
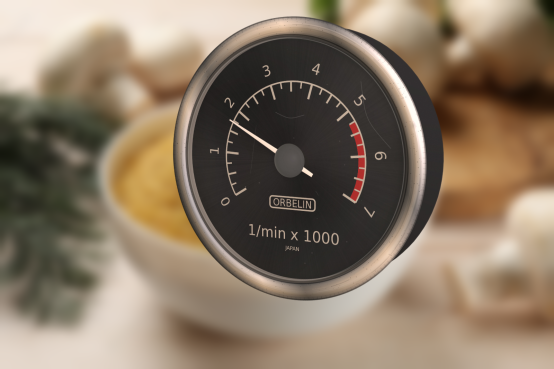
value=1750 unit=rpm
